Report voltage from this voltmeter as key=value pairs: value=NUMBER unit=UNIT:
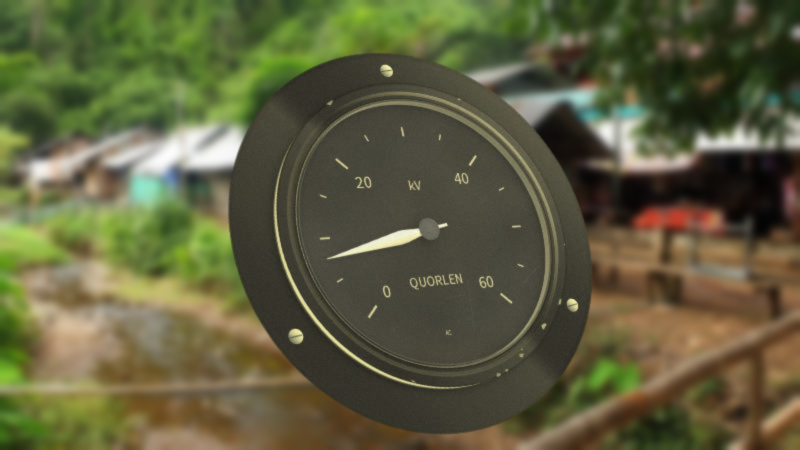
value=7.5 unit=kV
